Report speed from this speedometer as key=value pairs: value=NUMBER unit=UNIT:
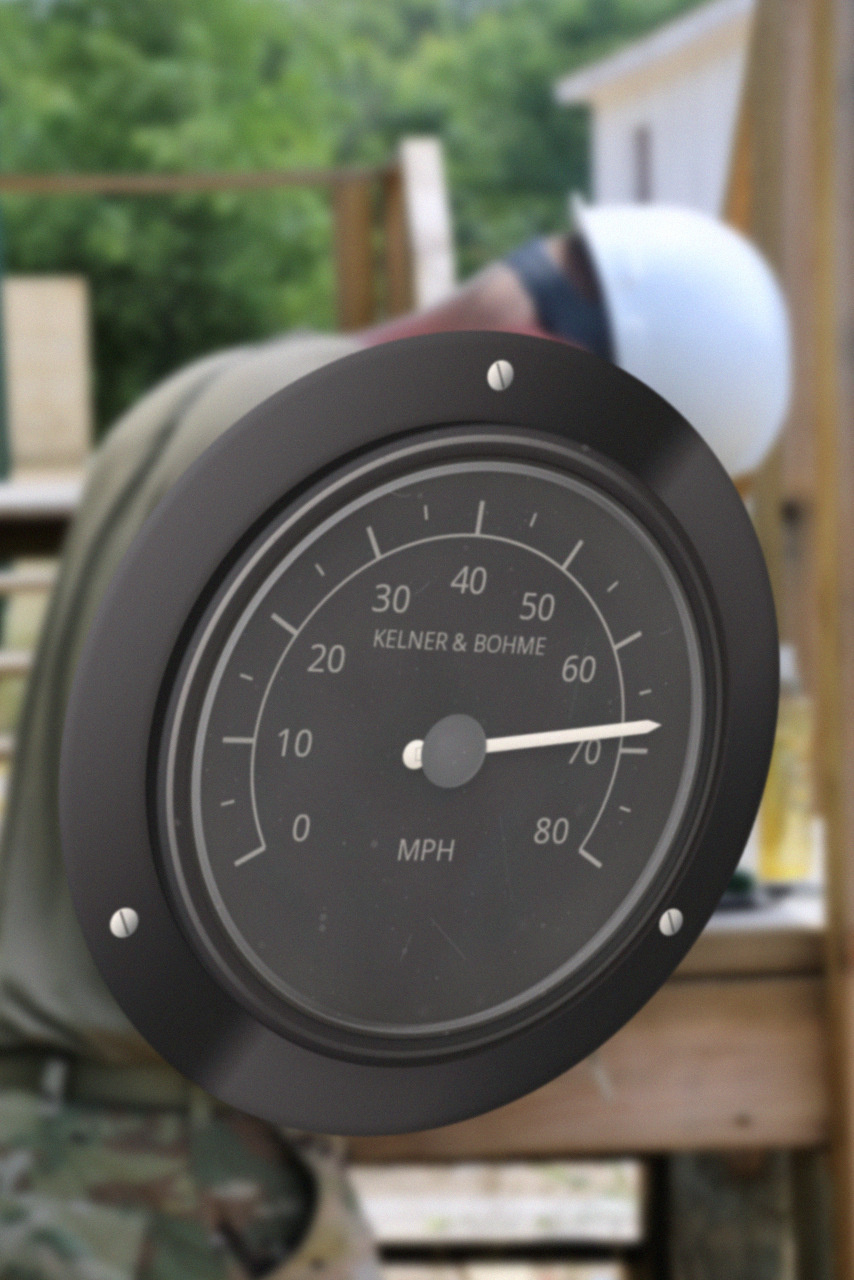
value=67.5 unit=mph
